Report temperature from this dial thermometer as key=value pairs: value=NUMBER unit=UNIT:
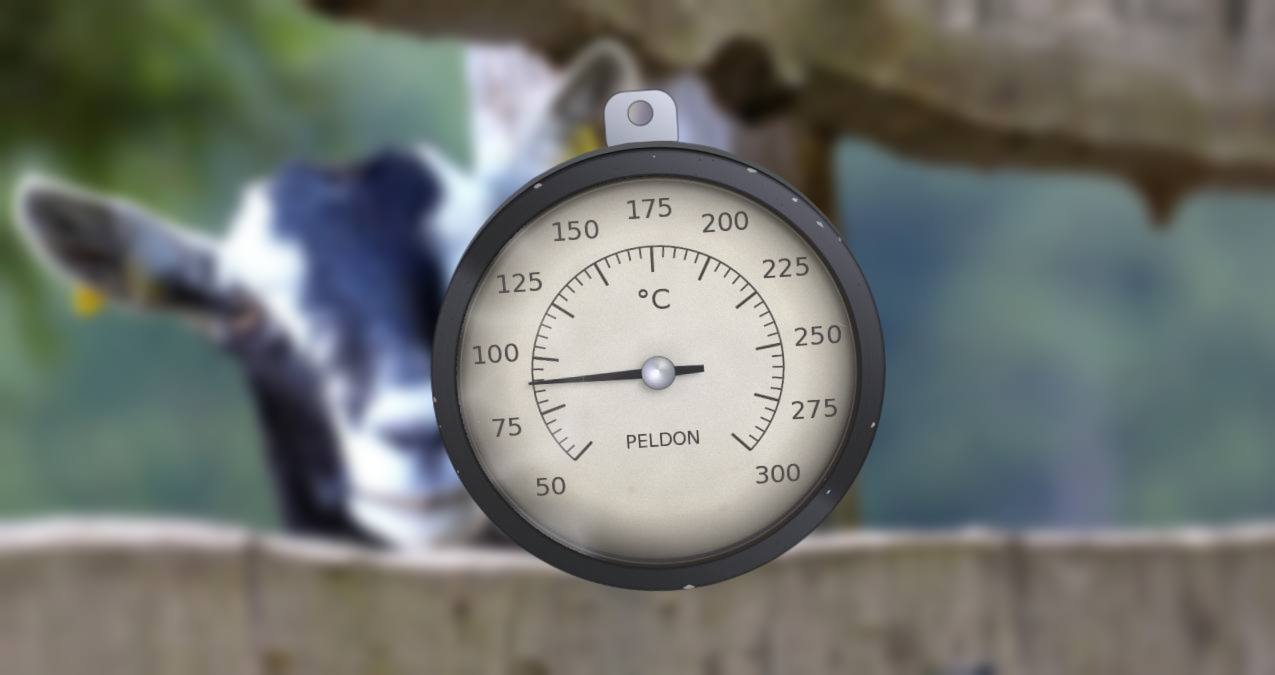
value=90 unit=°C
